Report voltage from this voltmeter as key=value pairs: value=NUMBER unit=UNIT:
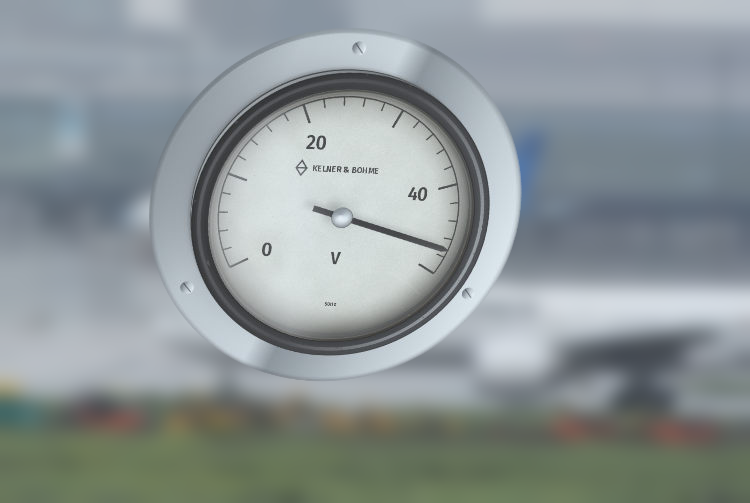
value=47 unit=V
